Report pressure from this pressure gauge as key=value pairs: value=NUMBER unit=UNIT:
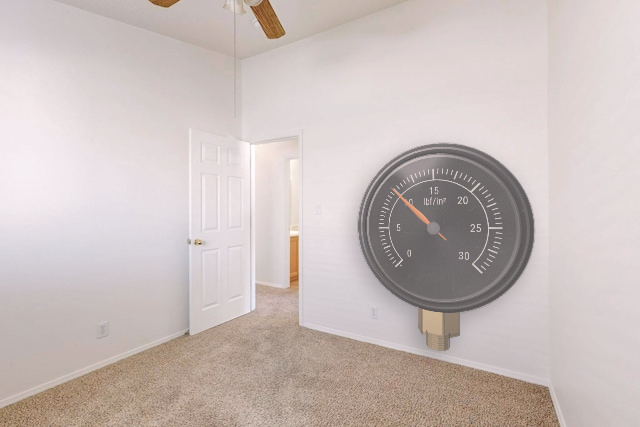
value=10 unit=psi
